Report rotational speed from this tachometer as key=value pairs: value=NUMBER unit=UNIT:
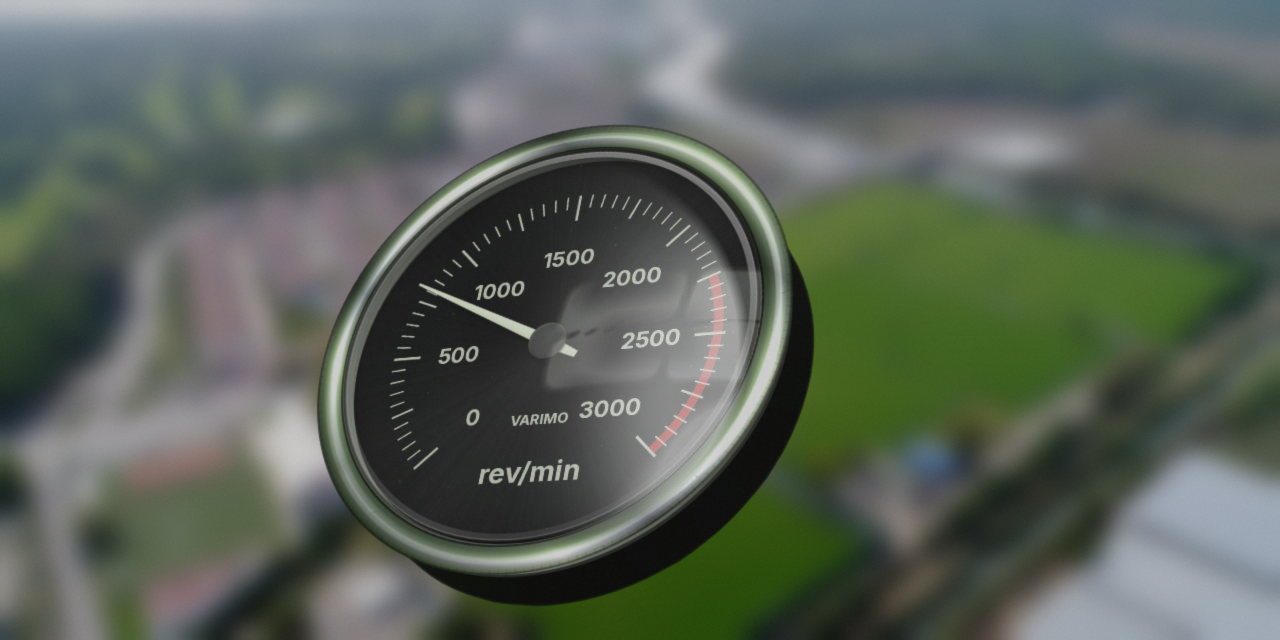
value=800 unit=rpm
